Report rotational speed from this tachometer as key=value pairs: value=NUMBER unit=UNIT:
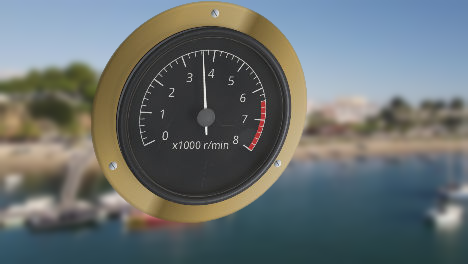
value=3600 unit=rpm
